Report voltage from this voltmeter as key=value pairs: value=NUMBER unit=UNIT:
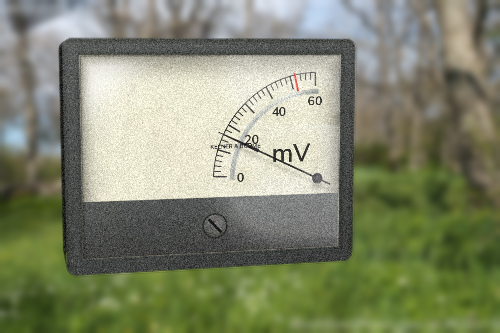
value=16 unit=mV
